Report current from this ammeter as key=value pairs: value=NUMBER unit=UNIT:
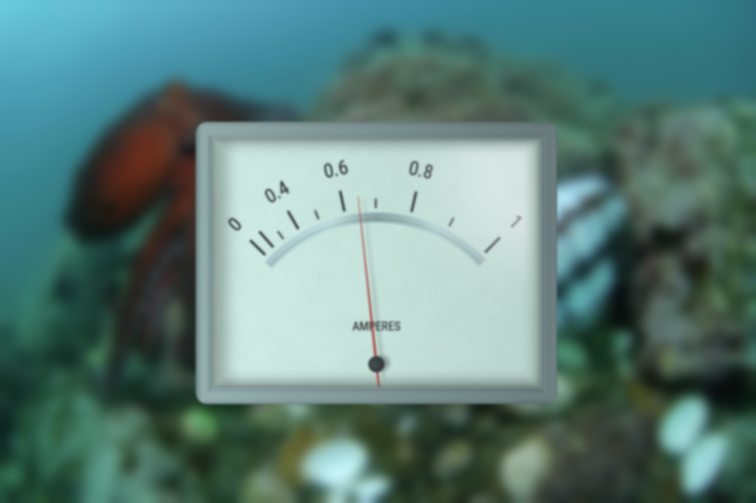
value=0.65 unit=A
